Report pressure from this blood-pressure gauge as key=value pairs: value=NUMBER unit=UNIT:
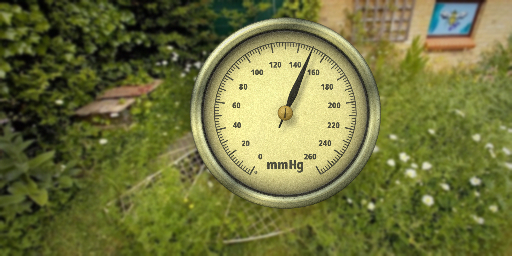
value=150 unit=mmHg
